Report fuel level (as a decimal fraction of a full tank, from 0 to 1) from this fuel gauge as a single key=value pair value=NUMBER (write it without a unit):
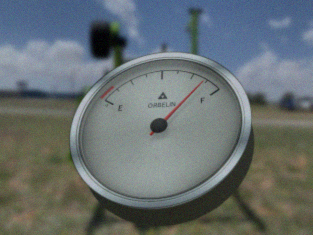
value=0.875
